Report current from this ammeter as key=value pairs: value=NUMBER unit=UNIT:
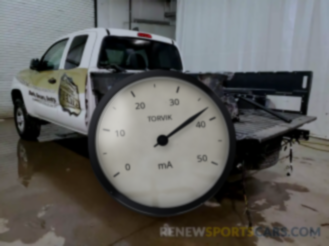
value=37.5 unit=mA
